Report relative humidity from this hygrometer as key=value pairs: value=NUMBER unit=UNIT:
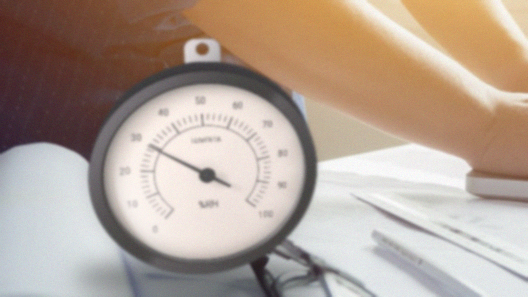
value=30 unit=%
